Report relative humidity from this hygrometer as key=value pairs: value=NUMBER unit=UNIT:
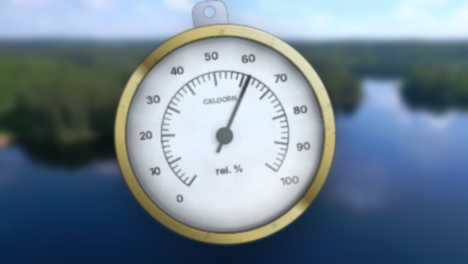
value=62 unit=%
